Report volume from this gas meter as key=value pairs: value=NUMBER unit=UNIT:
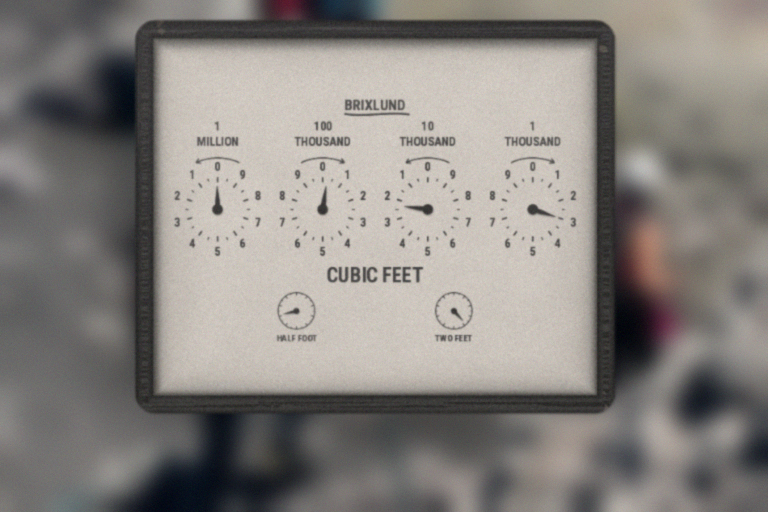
value=2300 unit=ft³
